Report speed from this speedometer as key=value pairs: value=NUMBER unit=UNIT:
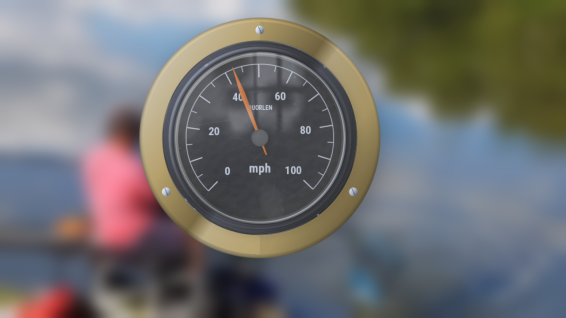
value=42.5 unit=mph
